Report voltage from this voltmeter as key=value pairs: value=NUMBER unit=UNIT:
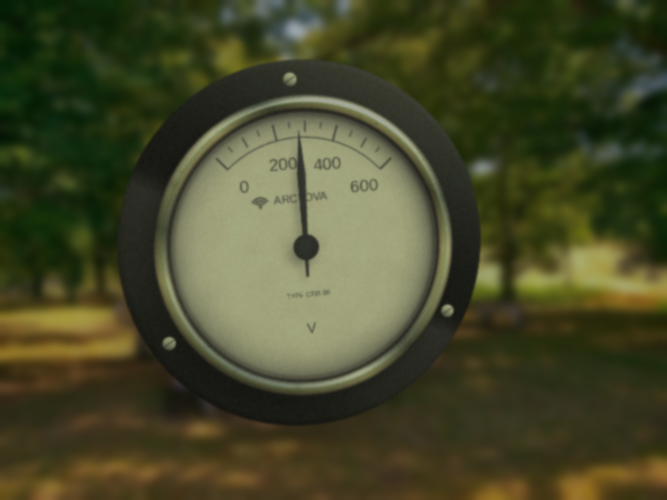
value=275 unit=V
